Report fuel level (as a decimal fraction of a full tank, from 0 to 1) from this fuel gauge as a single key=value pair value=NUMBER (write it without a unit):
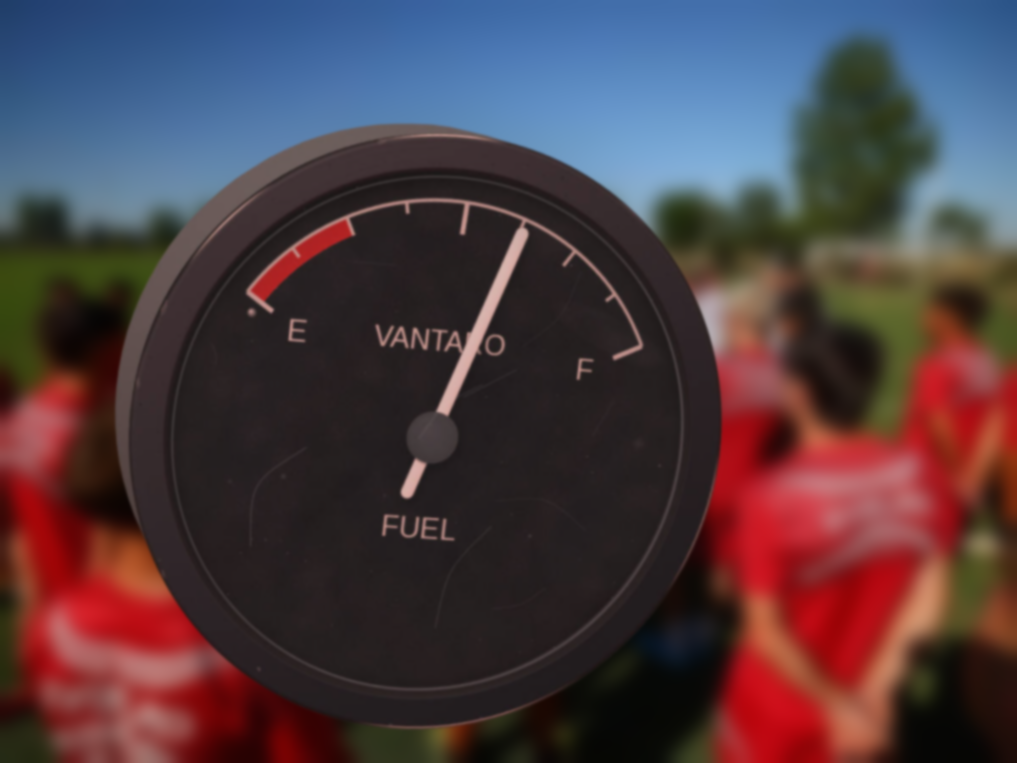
value=0.625
